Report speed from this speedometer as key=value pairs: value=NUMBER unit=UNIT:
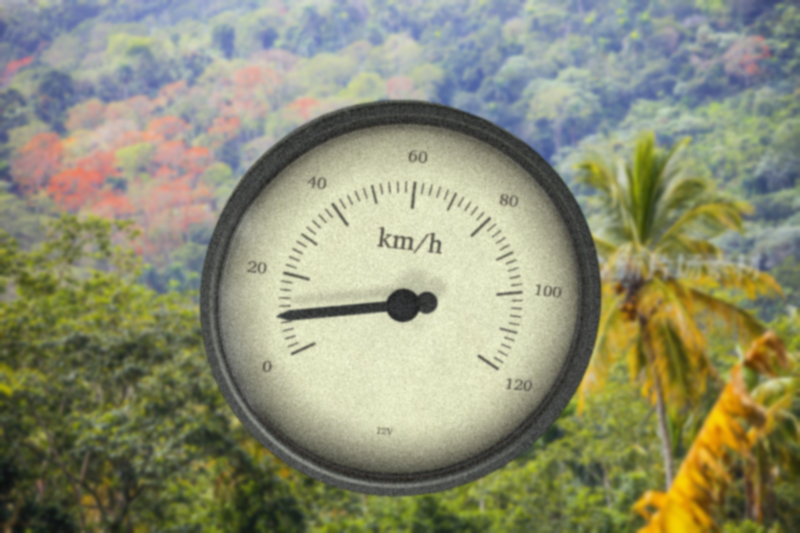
value=10 unit=km/h
